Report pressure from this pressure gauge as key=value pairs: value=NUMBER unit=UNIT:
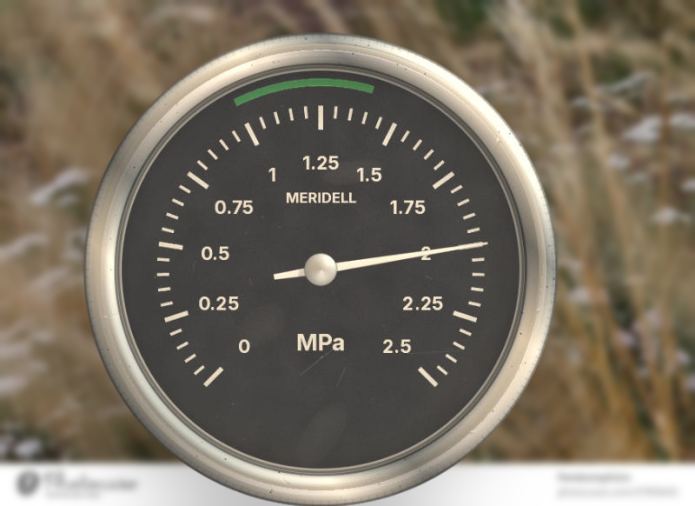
value=2 unit=MPa
